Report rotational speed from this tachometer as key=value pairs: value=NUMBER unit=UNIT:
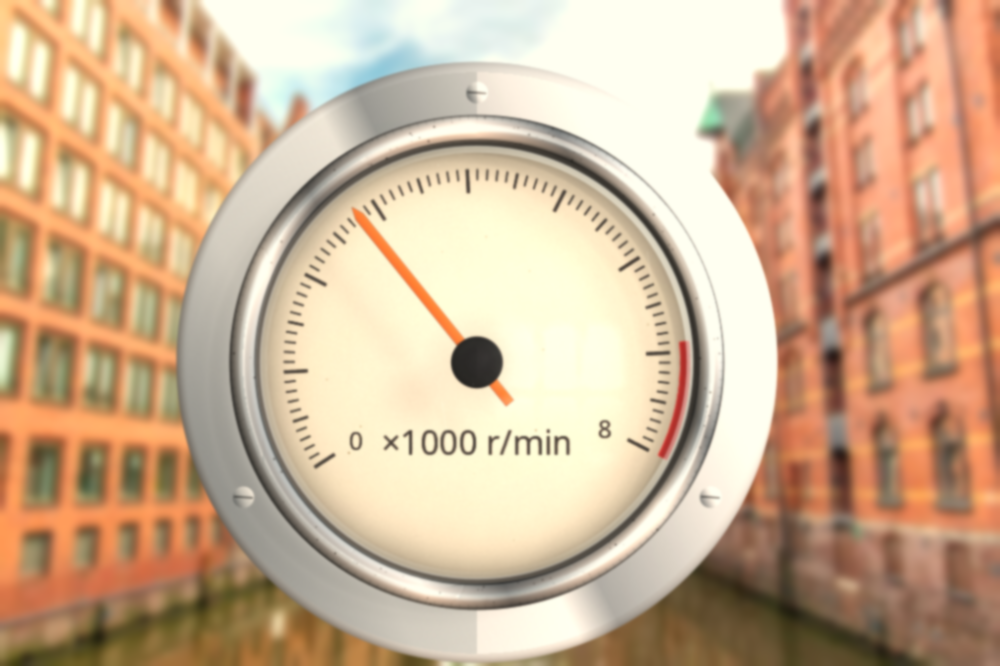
value=2800 unit=rpm
